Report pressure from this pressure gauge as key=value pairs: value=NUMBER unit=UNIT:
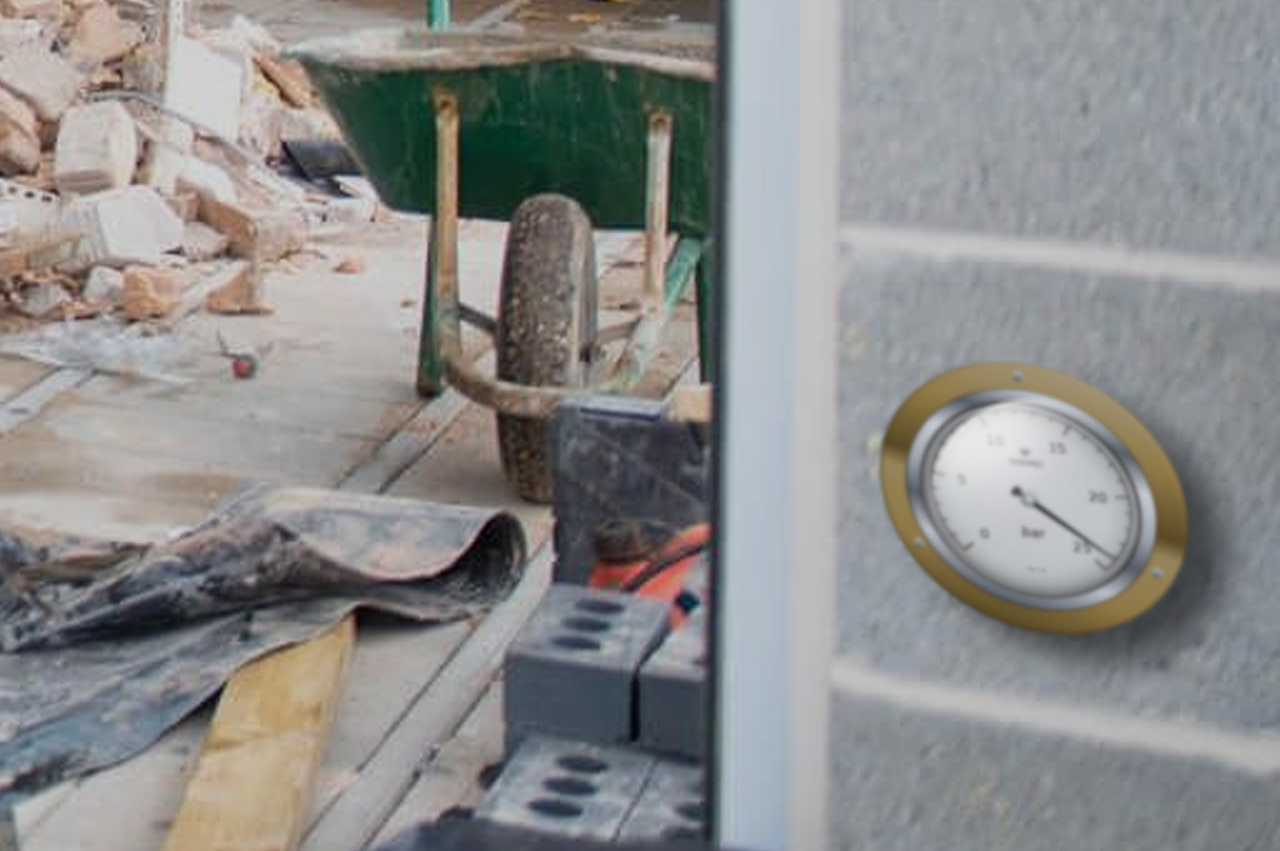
value=24 unit=bar
